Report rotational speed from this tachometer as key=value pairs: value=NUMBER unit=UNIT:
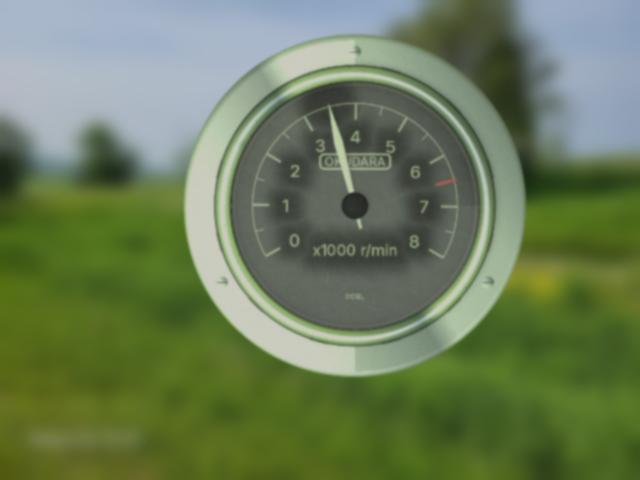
value=3500 unit=rpm
